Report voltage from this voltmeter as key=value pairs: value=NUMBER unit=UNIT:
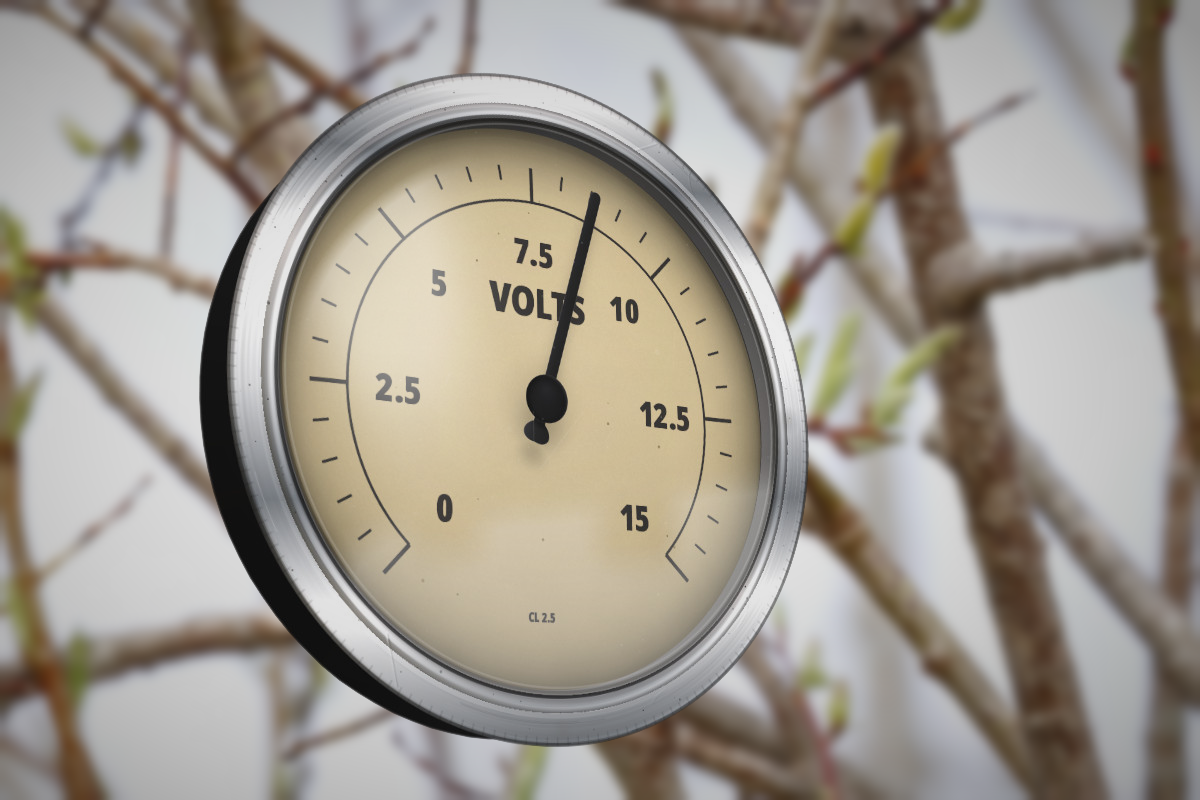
value=8.5 unit=V
